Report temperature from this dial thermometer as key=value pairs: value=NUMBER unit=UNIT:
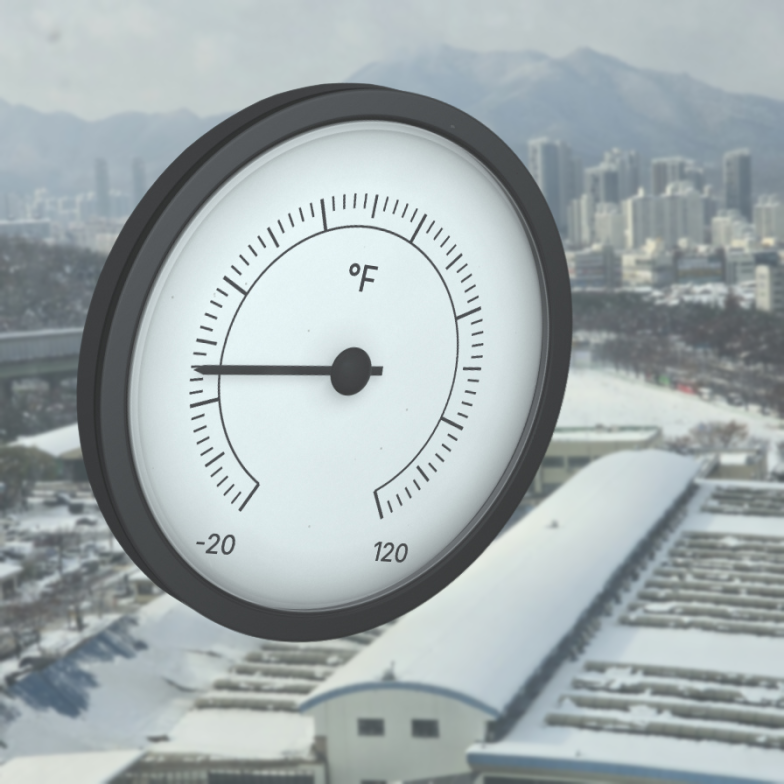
value=6 unit=°F
